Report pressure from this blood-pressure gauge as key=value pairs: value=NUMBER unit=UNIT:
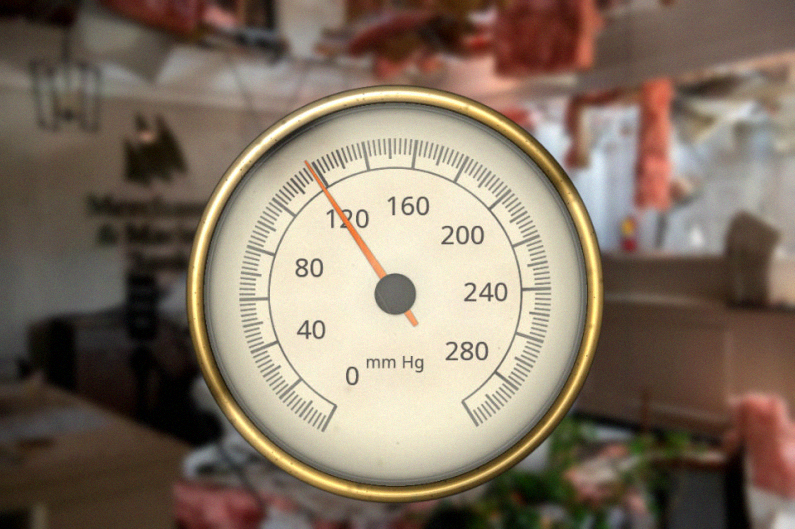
value=118 unit=mmHg
